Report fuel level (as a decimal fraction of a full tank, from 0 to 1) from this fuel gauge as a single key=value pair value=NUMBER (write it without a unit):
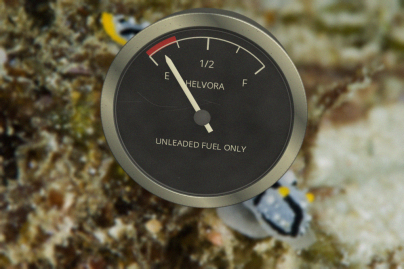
value=0.125
